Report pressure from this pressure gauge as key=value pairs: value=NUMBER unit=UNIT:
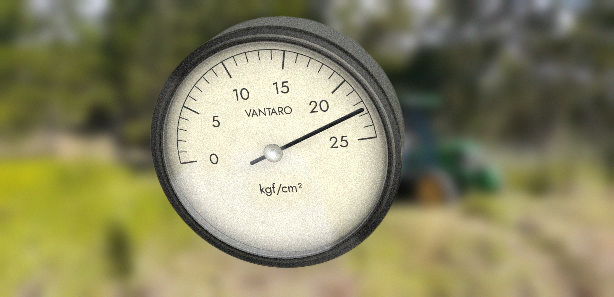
value=22.5 unit=kg/cm²
